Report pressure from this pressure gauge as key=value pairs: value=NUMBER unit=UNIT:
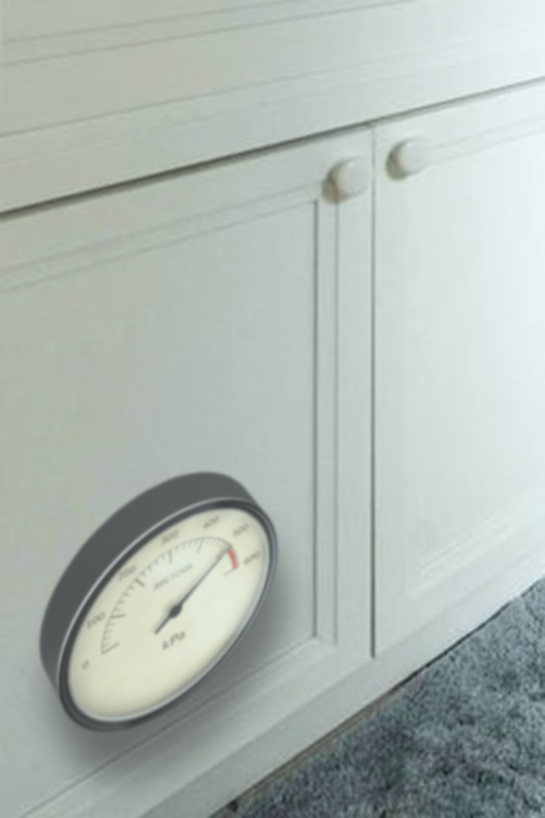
value=500 unit=kPa
